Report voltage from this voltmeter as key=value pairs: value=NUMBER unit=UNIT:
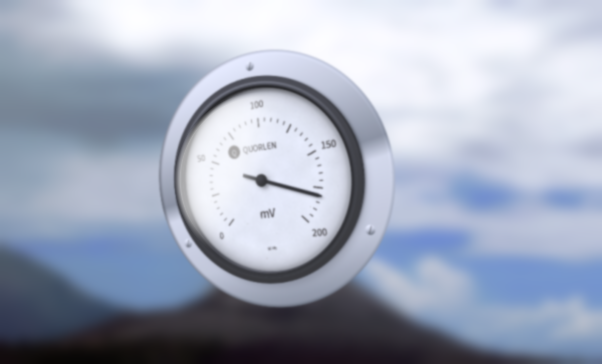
value=180 unit=mV
